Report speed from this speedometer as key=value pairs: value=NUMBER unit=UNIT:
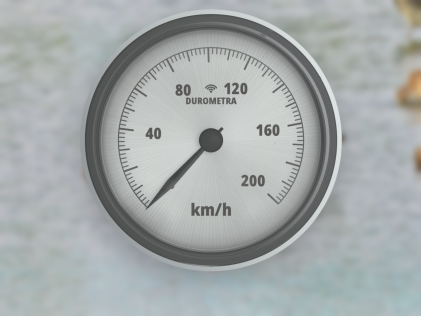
value=0 unit=km/h
